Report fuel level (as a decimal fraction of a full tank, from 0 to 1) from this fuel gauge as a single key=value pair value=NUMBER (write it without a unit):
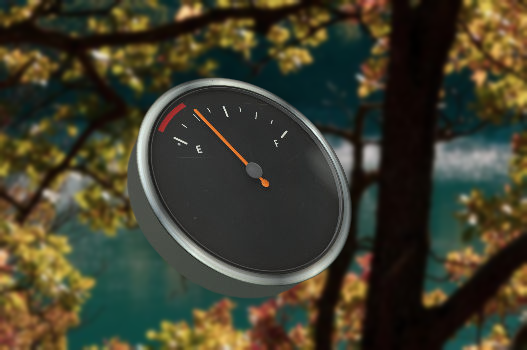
value=0.25
